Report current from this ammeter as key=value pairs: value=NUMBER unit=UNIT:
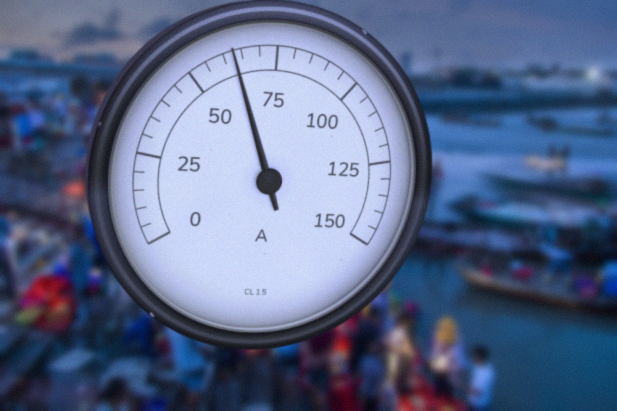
value=62.5 unit=A
